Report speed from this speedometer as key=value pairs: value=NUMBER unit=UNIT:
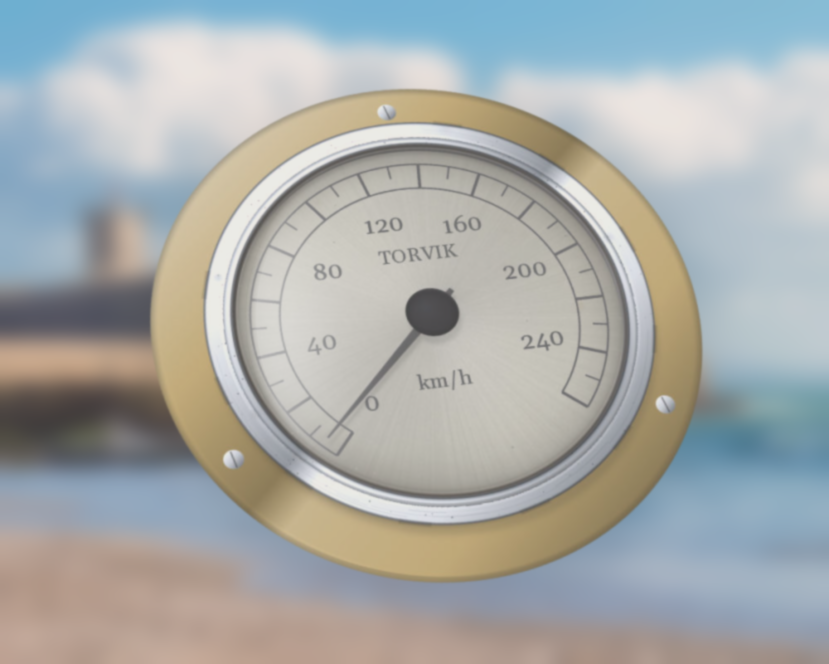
value=5 unit=km/h
